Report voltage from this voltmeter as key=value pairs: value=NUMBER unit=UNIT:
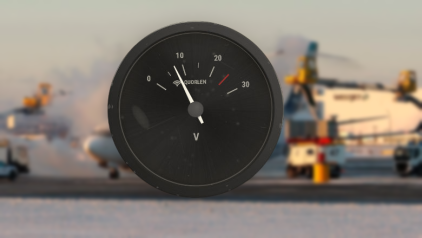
value=7.5 unit=V
